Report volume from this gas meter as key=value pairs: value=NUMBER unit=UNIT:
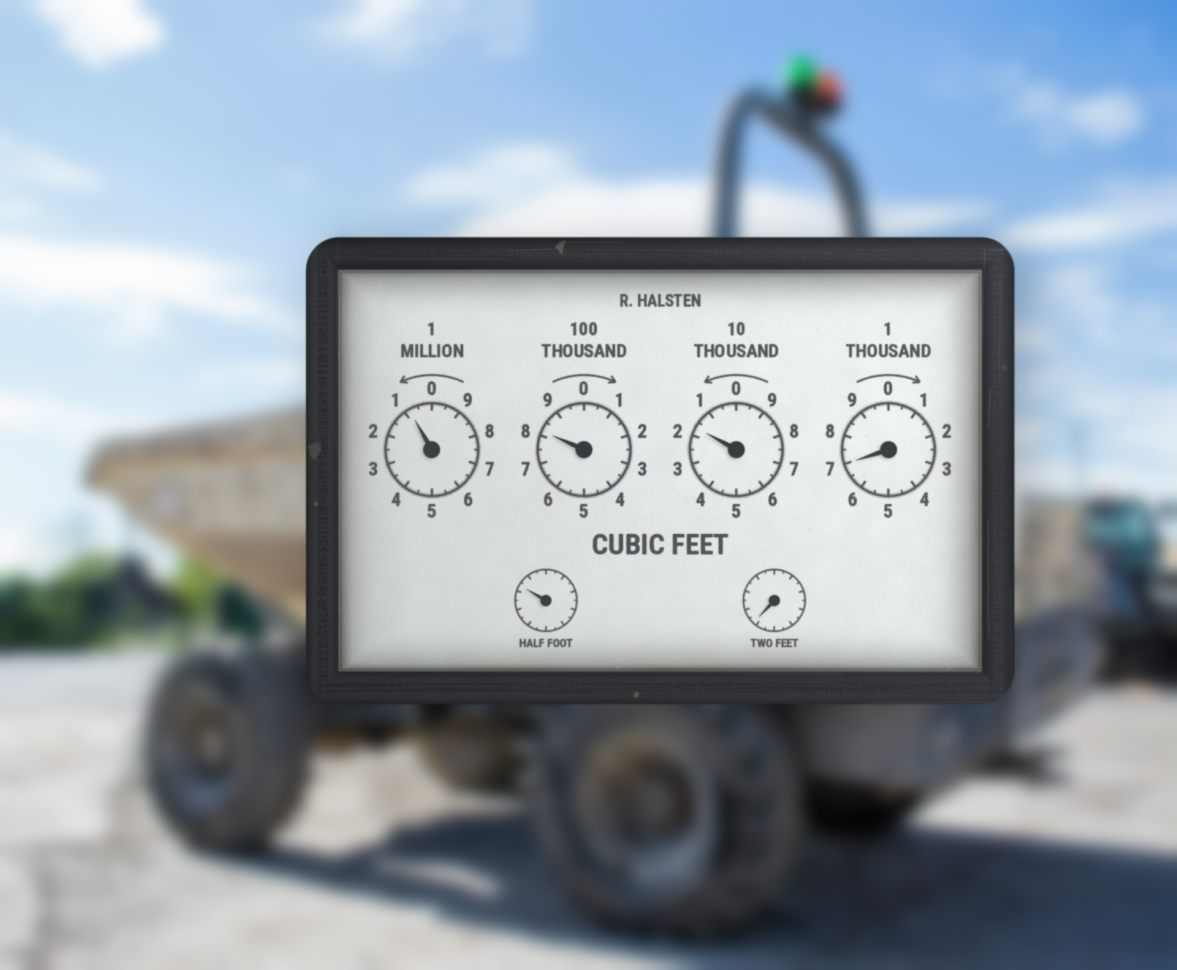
value=81700 unit=ft³
